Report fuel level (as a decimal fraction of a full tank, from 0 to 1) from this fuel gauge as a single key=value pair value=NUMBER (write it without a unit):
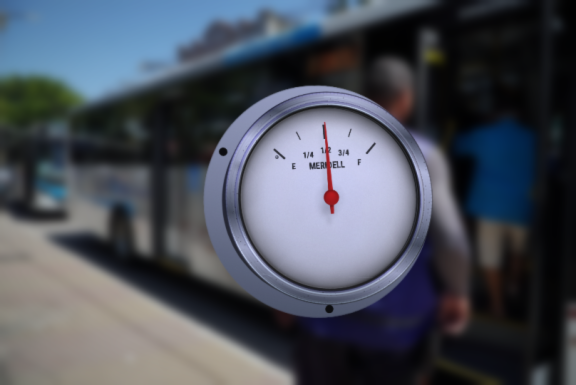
value=0.5
